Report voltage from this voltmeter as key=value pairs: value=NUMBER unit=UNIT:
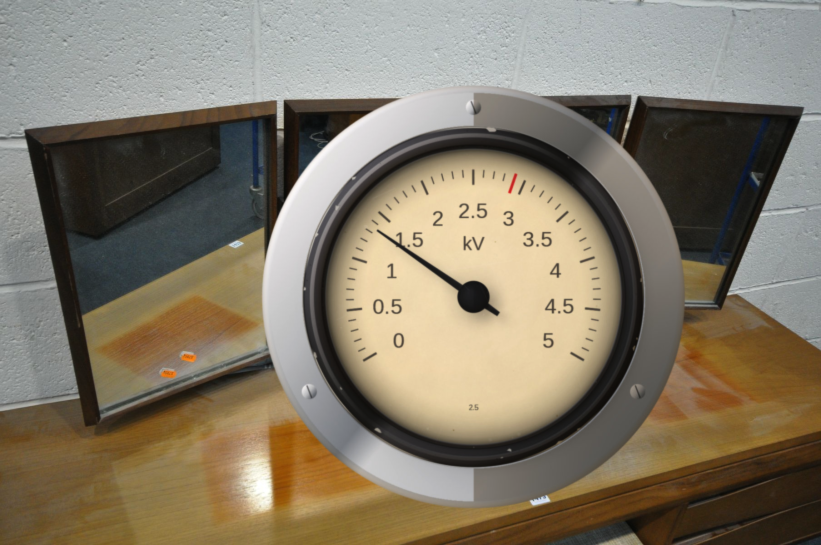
value=1.35 unit=kV
